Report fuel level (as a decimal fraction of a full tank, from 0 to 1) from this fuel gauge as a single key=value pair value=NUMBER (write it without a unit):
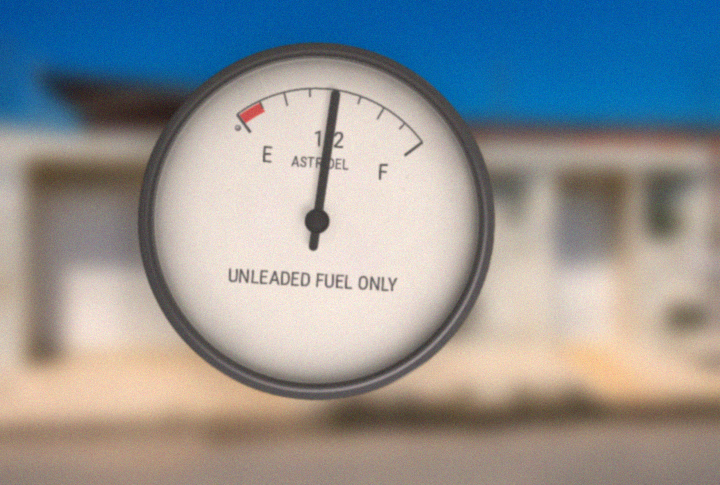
value=0.5
